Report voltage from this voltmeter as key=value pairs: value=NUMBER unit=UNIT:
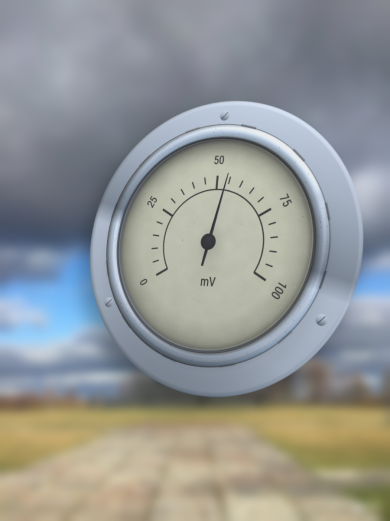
value=55 unit=mV
